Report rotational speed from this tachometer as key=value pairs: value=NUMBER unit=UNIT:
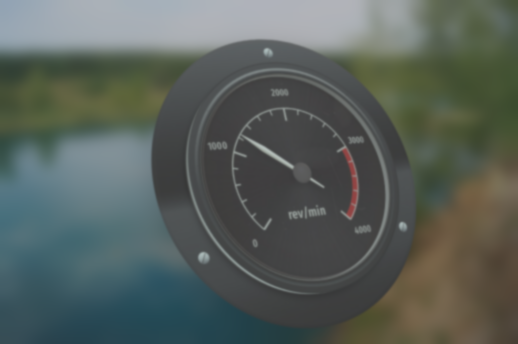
value=1200 unit=rpm
